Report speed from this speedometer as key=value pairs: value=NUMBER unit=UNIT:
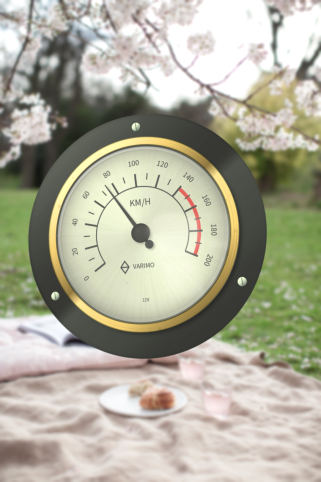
value=75 unit=km/h
